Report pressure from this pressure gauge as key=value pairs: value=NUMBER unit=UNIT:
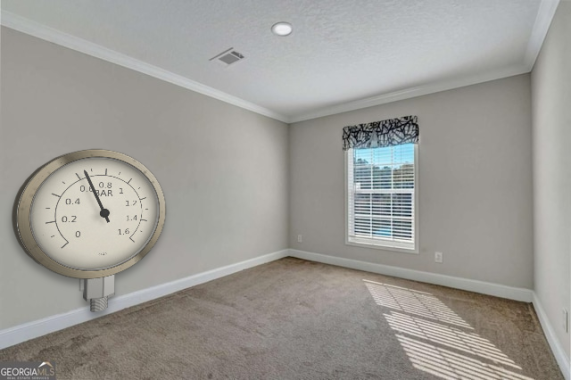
value=0.65 unit=bar
